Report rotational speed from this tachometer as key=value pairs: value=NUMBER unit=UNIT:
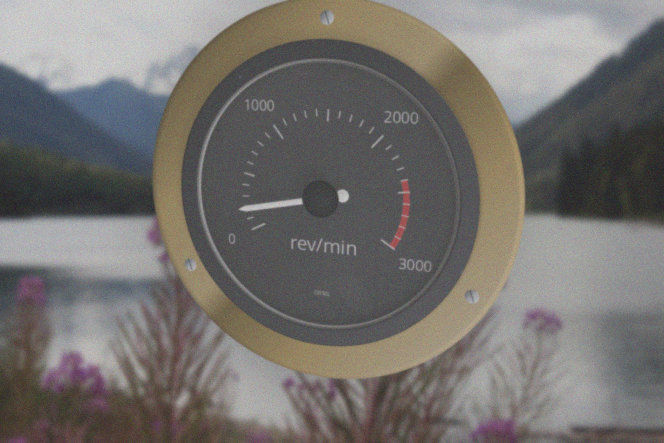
value=200 unit=rpm
